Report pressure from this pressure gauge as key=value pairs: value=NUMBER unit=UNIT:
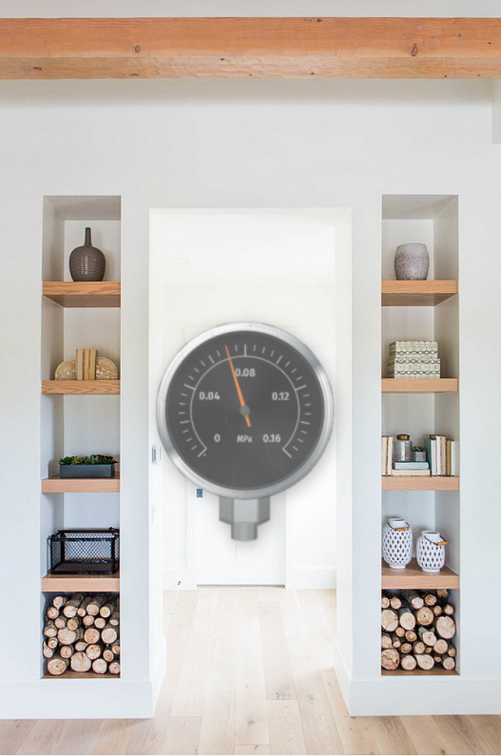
value=0.07 unit=MPa
